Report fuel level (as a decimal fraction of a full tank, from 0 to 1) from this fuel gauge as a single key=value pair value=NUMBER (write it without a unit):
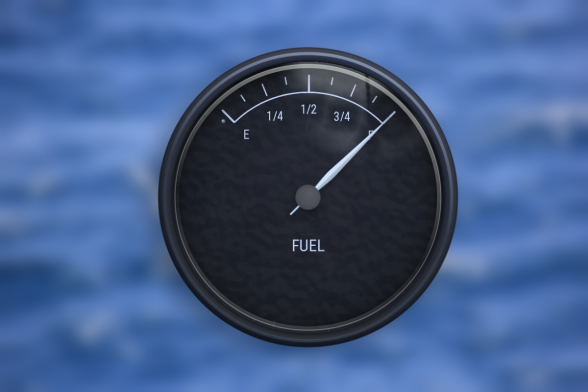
value=1
